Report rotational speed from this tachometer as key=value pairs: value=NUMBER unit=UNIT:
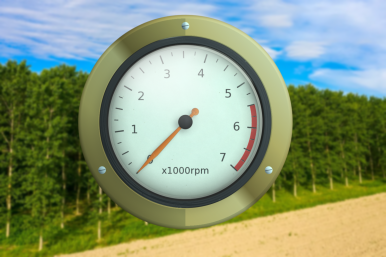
value=0 unit=rpm
